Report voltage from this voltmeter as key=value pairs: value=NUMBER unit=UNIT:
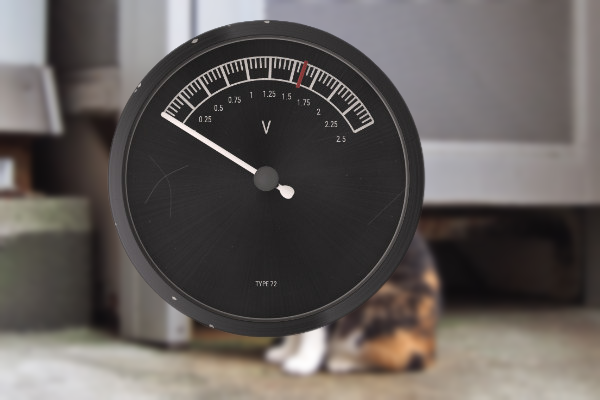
value=0 unit=V
